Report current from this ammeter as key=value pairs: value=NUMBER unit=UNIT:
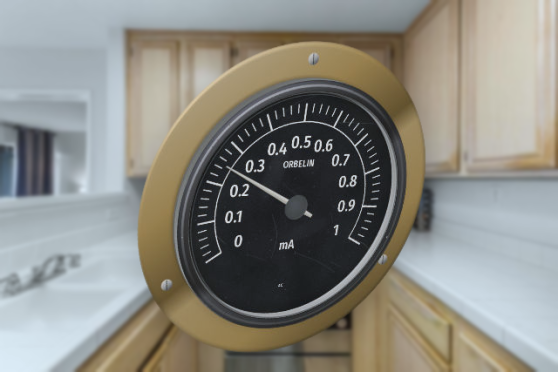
value=0.25 unit=mA
